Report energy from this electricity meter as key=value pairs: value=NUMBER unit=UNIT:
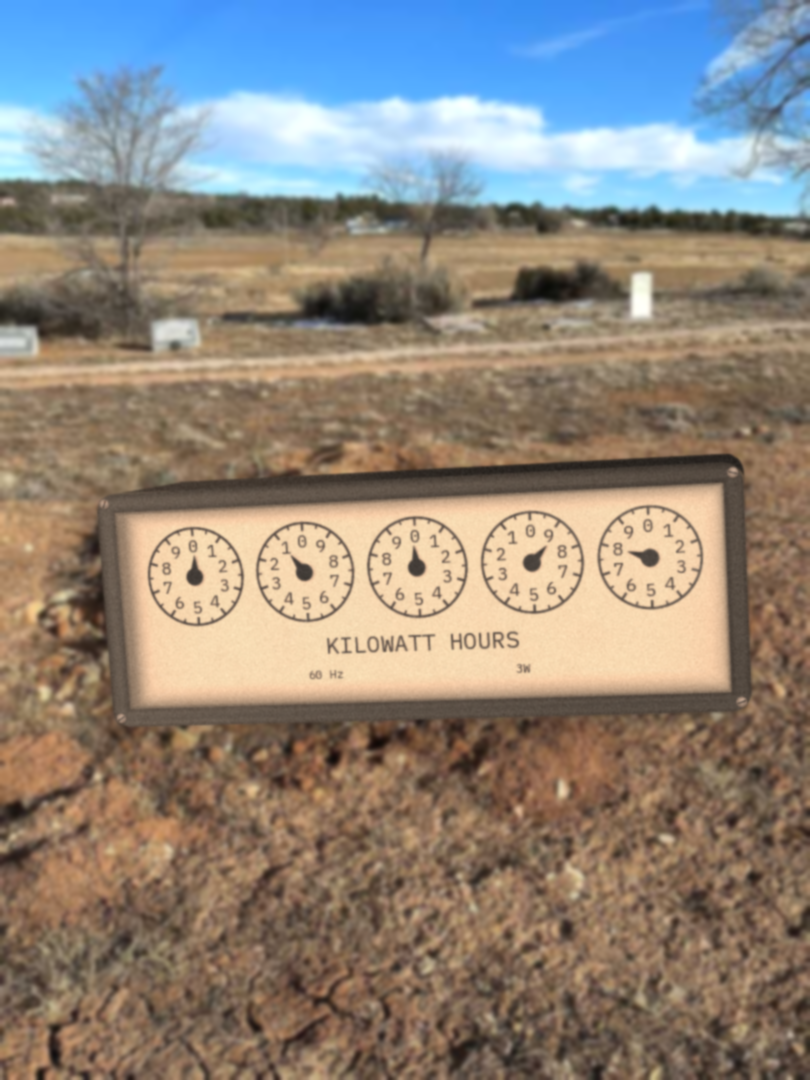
value=988 unit=kWh
